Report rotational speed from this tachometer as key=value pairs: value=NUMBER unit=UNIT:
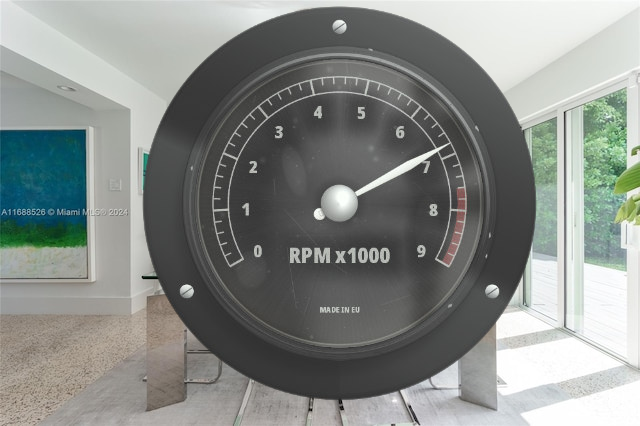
value=6800 unit=rpm
